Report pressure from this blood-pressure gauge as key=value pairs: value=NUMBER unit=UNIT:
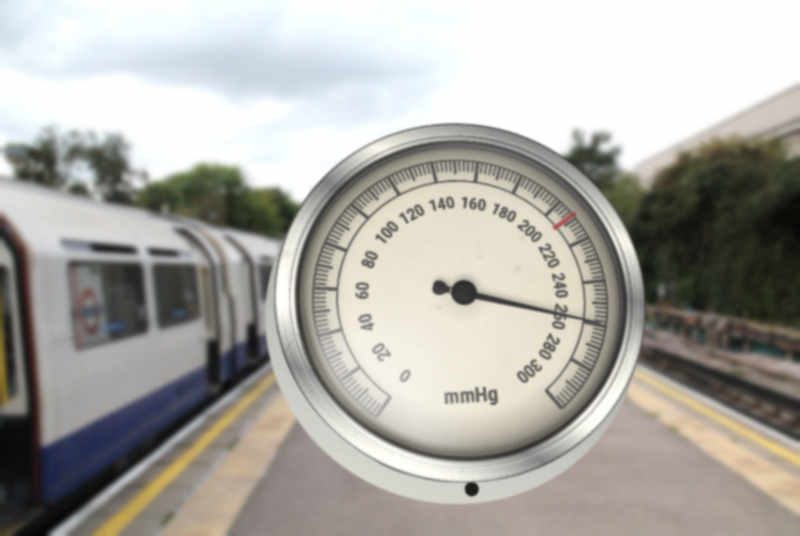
value=260 unit=mmHg
